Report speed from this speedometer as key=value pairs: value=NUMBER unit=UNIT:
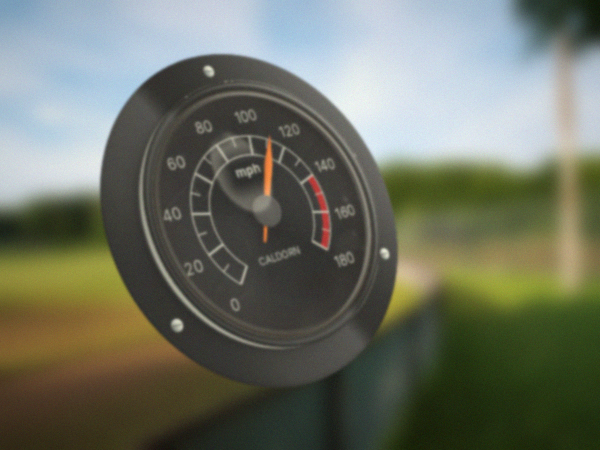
value=110 unit=mph
